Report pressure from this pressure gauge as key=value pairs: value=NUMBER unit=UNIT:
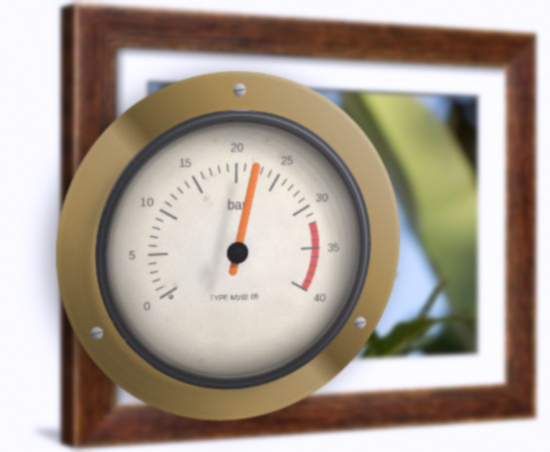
value=22 unit=bar
